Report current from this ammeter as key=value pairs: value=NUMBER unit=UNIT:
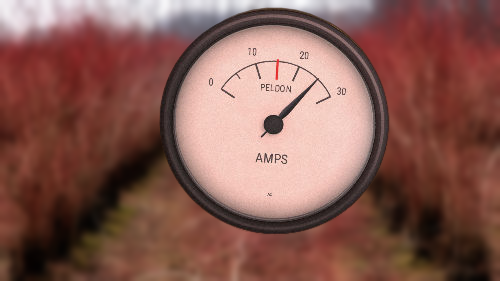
value=25 unit=A
